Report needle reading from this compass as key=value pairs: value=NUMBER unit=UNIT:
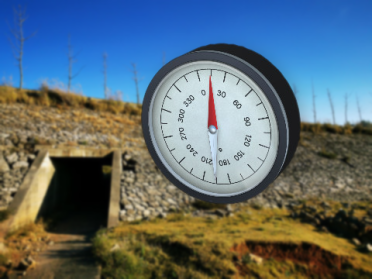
value=15 unit=°
